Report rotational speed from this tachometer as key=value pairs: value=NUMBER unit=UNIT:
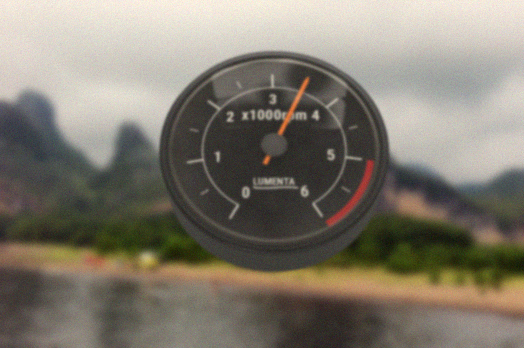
value=3500 unit=rpm
